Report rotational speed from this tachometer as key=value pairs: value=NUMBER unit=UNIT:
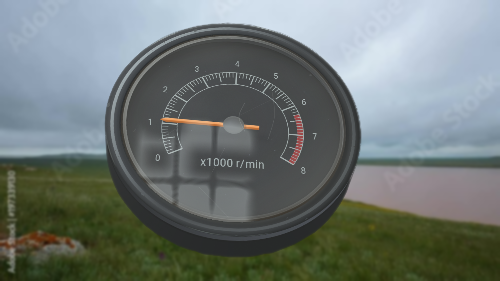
value=1000 unit=rpm
